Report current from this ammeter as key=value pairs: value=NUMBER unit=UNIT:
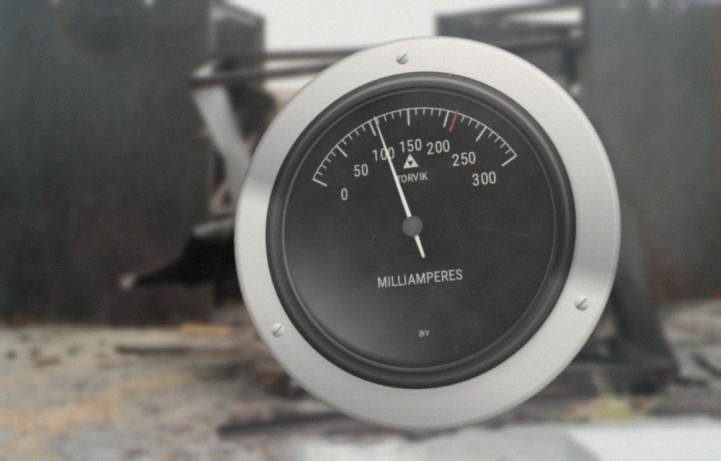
value=110 unit=mA
